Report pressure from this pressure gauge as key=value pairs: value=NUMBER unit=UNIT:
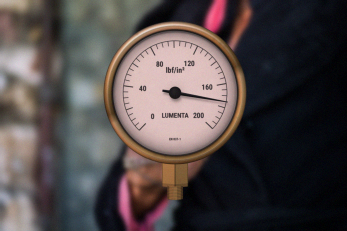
value=175 unit=psi
